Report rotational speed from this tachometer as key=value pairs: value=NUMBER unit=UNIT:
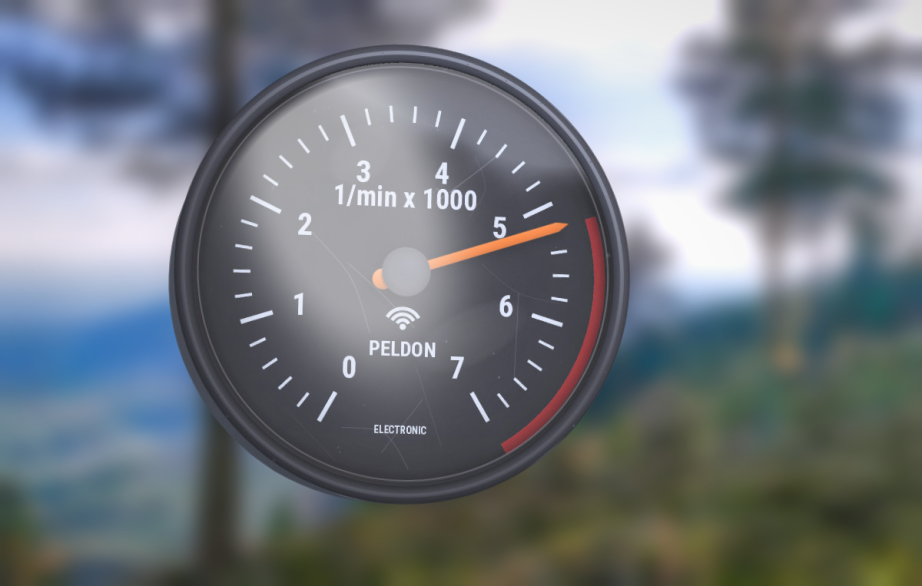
value=5200 unit=rpm
